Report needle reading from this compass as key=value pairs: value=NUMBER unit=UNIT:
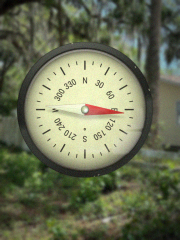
value=95 unit=°
